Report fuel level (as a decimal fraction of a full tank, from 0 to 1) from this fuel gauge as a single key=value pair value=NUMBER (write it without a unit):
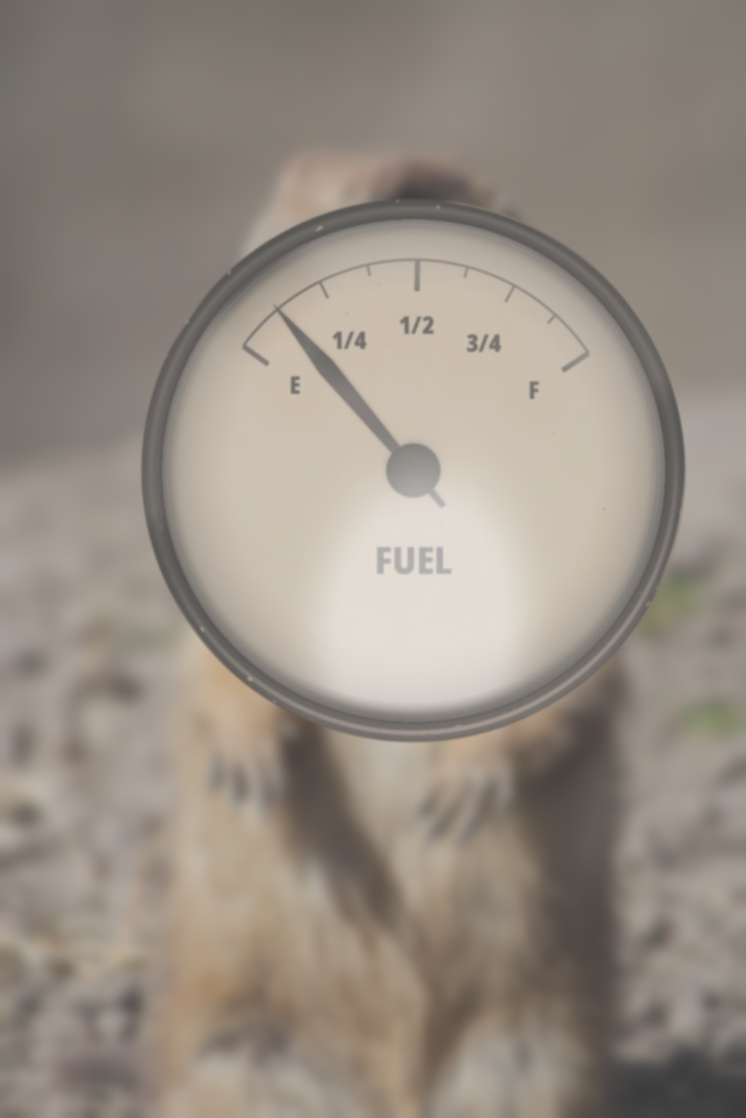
value=0.125
